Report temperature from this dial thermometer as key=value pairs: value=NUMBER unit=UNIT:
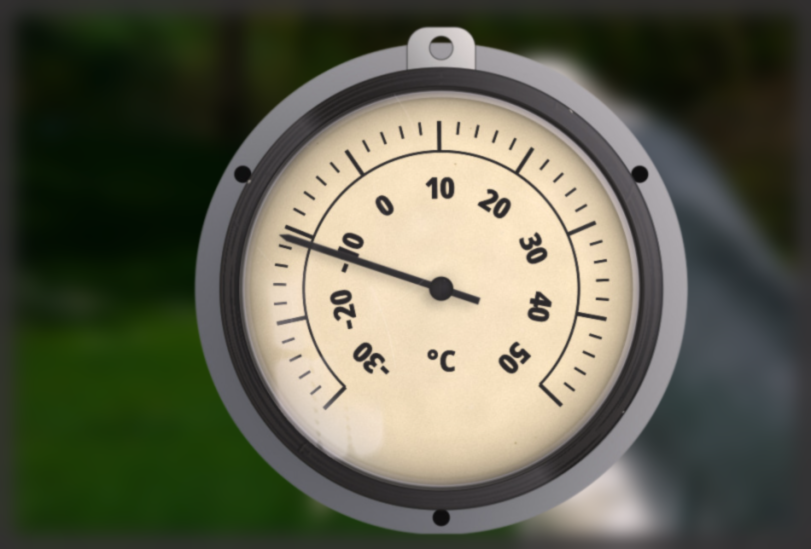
value=-11 unit=°C
